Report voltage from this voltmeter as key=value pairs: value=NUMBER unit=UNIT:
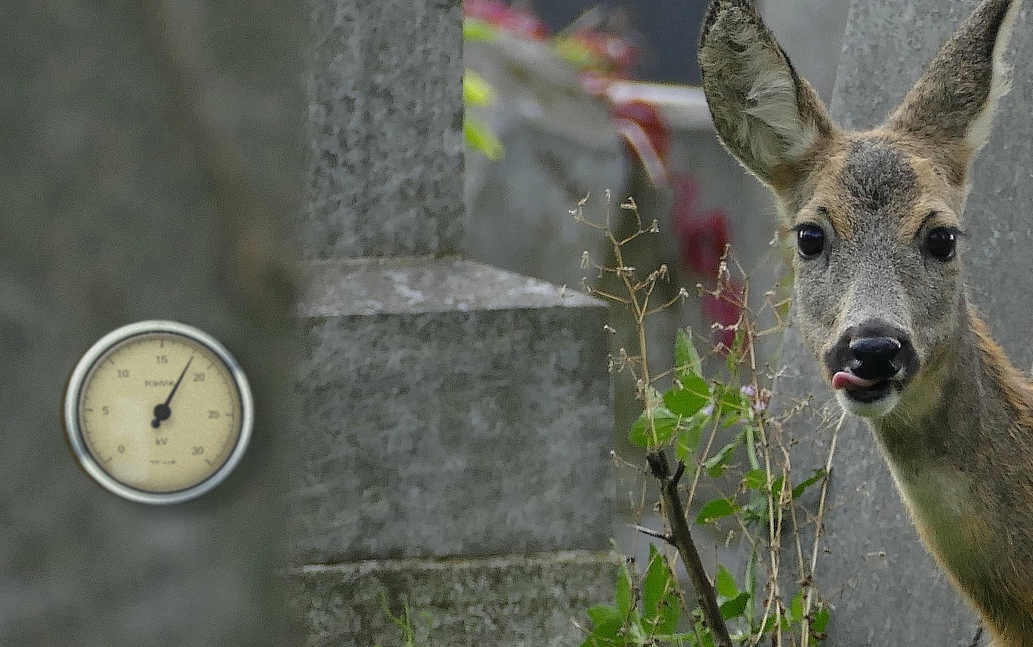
value=18 unit=kV
